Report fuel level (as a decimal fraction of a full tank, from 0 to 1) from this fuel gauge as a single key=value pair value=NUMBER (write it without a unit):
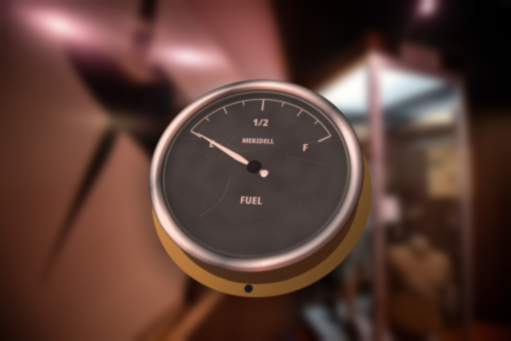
value=0
